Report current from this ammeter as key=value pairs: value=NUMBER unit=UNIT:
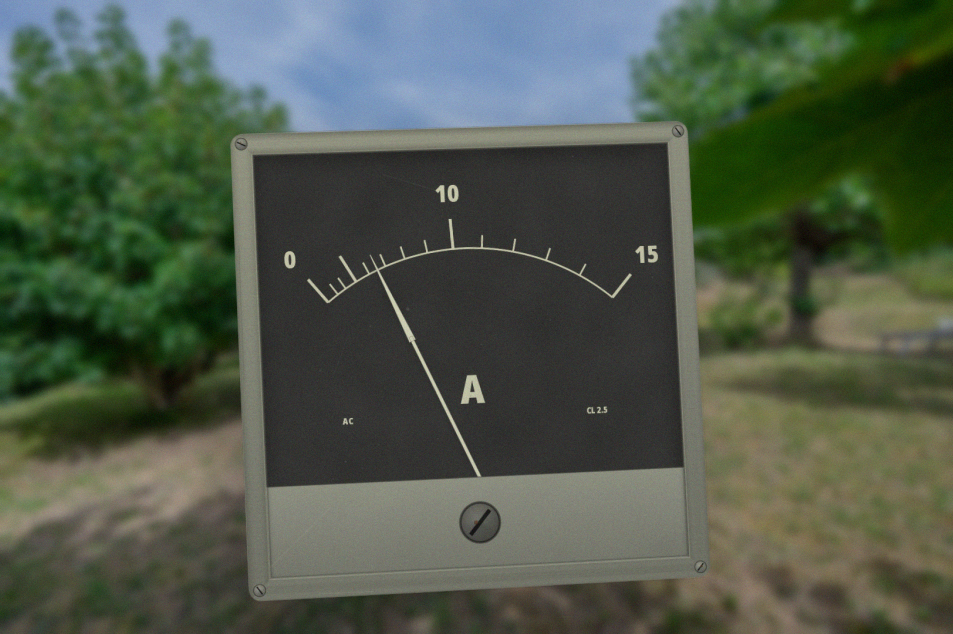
value=6.5 unit=A
